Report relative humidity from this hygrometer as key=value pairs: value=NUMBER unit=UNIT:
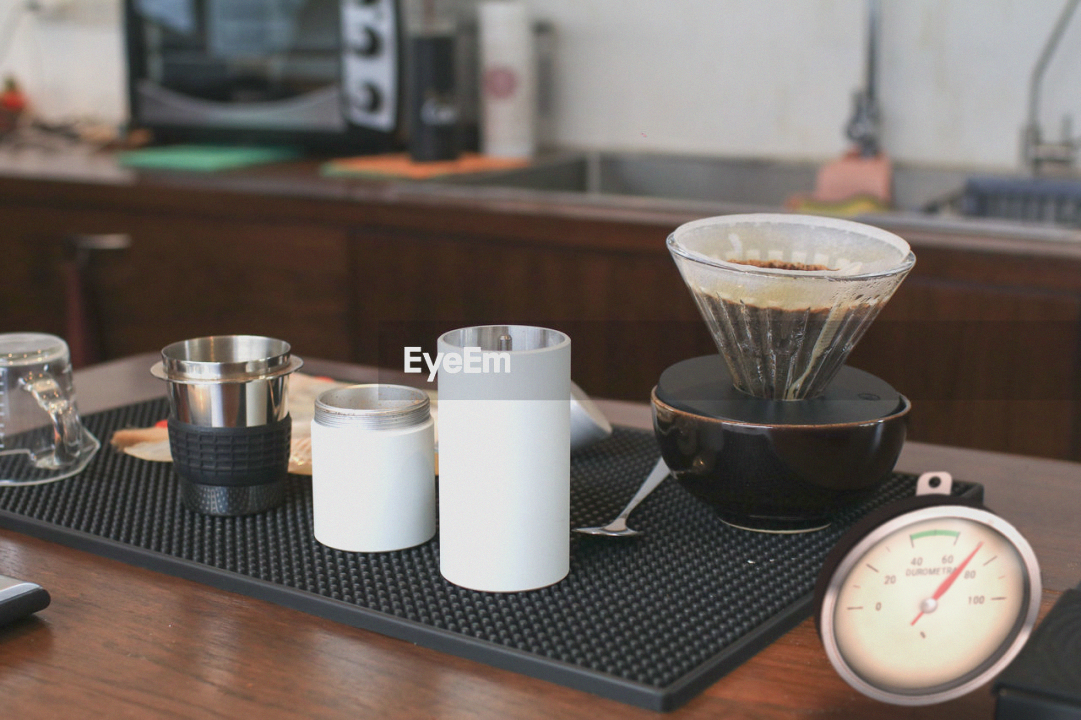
value=70 unit=%
